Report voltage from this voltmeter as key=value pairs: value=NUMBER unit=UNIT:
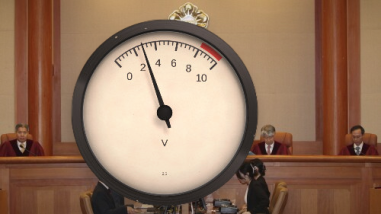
value=2.8 unit=V
